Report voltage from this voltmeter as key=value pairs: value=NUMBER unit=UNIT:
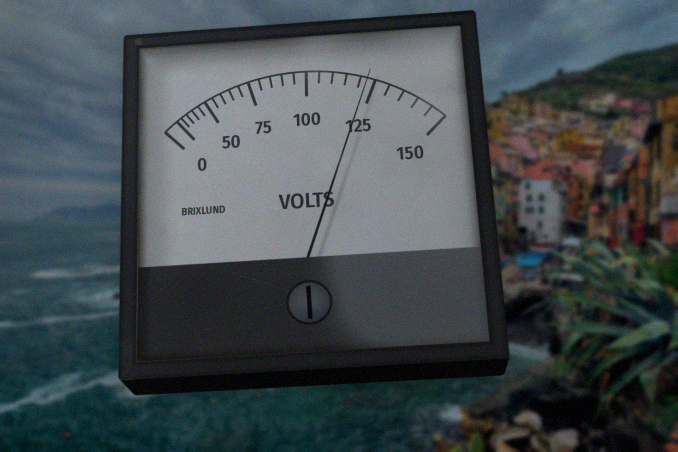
value=122.5 unit=V
